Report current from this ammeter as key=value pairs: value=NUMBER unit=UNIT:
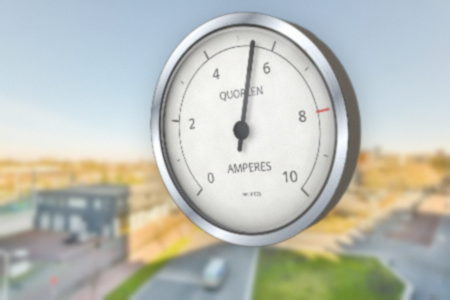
value=5.5 unit=A
